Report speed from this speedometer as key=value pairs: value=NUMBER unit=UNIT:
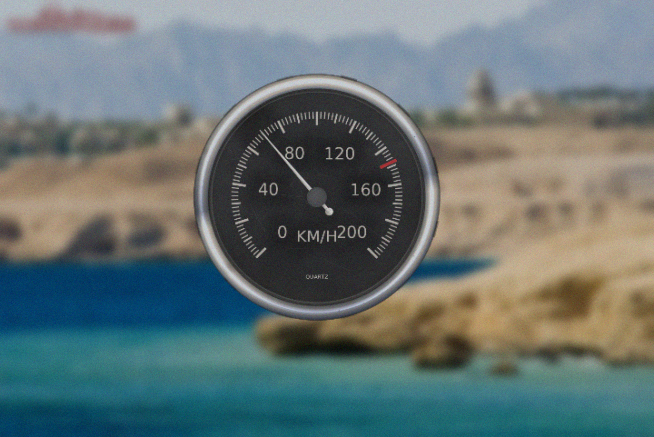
value=70 unit=km/h
